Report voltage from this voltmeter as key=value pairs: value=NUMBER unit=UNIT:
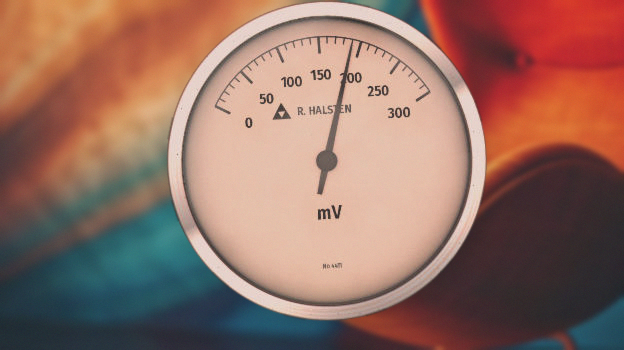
value=190 unit=mV
